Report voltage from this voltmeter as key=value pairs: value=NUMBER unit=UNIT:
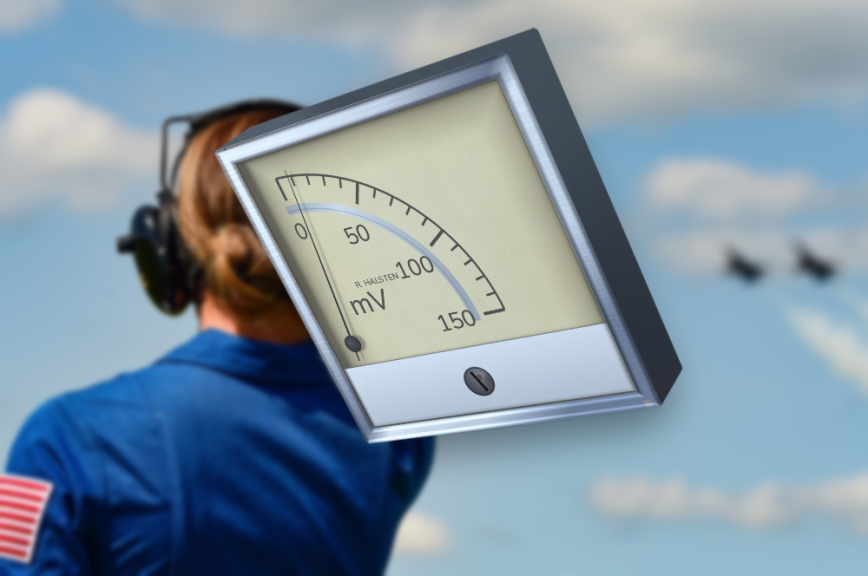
value=10 unit=mV
